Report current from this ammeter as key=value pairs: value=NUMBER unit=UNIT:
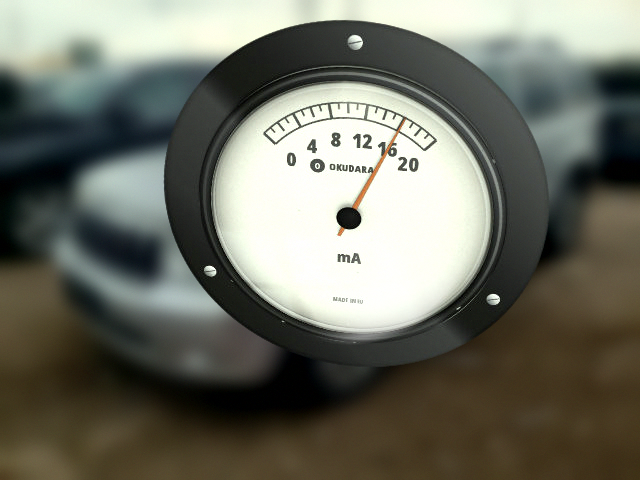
value=16 unit=mA
